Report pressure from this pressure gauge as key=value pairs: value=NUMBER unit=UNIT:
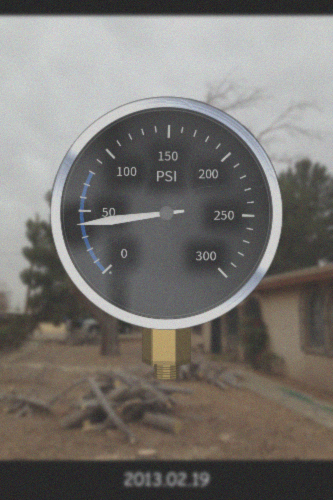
value=40 unit=psi
